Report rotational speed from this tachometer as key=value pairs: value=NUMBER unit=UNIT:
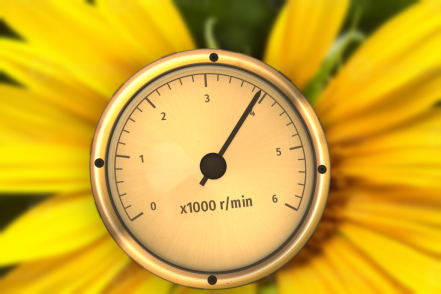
value=3900 unit=rpm
